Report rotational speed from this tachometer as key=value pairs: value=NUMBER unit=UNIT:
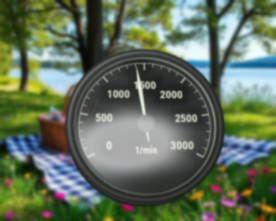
value=1400 unit=rpm
